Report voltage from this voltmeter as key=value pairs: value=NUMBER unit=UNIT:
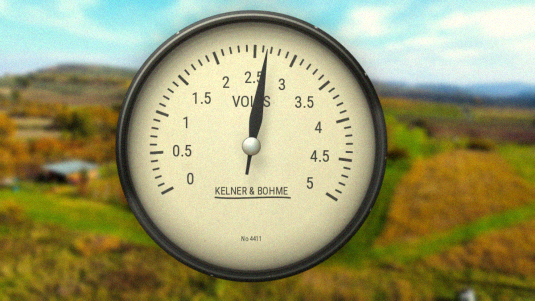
value=2.65 unit=V
